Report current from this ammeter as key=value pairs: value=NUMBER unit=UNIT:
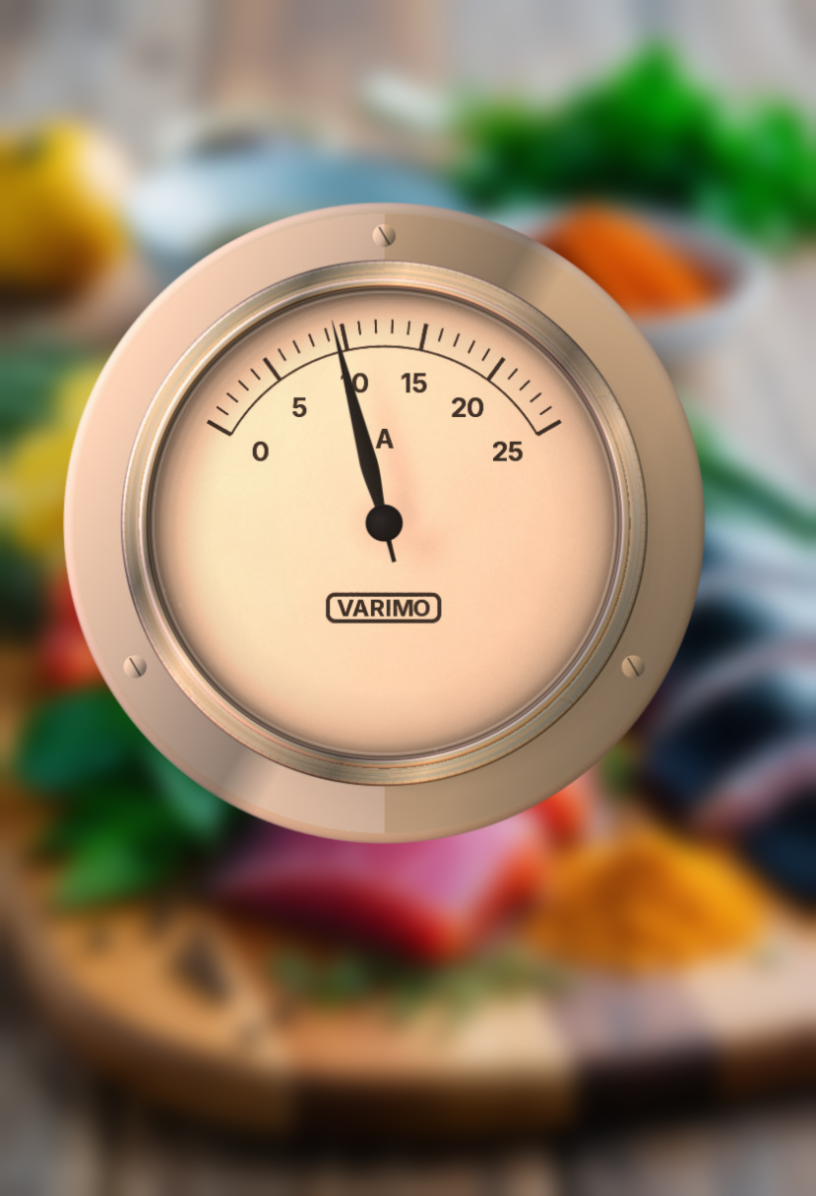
value=9.5 unit=A
